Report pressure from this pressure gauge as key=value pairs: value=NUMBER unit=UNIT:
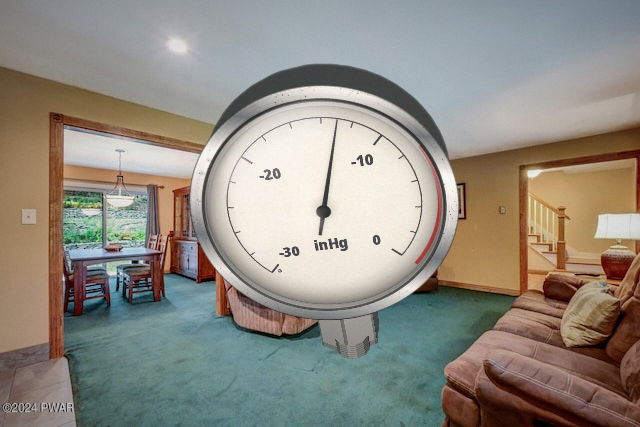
value=-13 unit=inHg
